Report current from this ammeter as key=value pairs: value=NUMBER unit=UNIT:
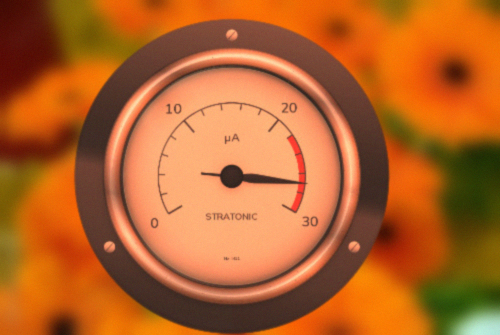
value=27 unit=µA
